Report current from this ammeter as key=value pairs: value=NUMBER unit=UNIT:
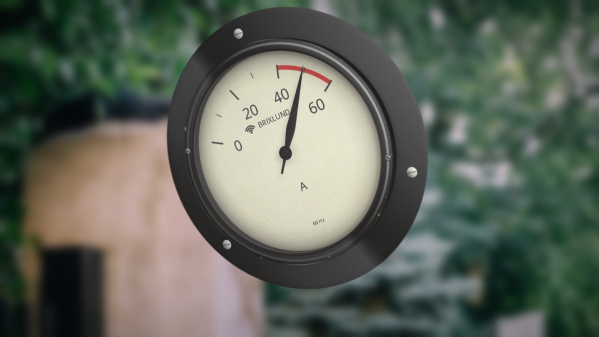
value=50 unit=A
